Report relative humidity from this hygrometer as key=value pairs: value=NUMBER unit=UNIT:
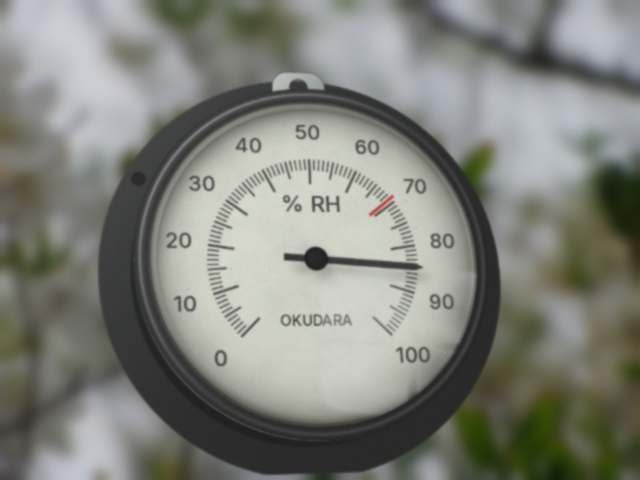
value=85 unit=%
